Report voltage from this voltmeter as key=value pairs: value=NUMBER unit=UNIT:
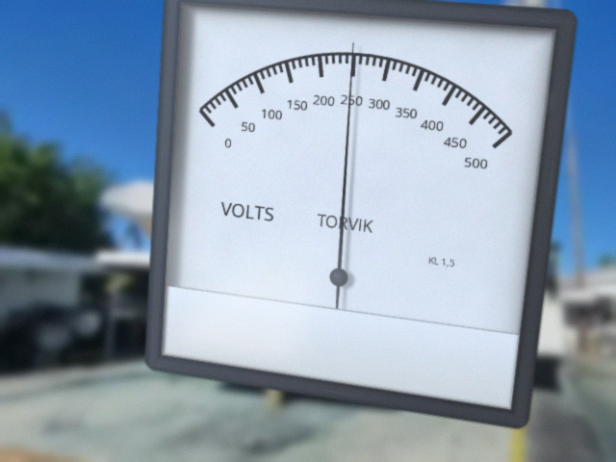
value=250 unit=V
